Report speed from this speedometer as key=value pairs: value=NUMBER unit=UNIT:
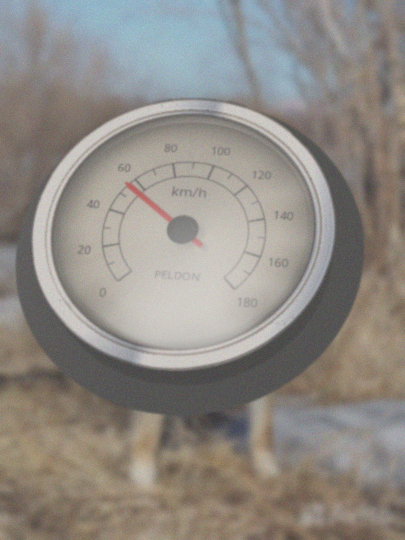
value=55 unit=km/h
